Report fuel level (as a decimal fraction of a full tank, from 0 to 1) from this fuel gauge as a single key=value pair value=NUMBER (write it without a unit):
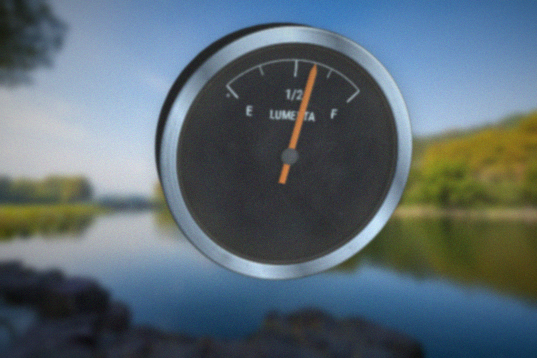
value=0.625
